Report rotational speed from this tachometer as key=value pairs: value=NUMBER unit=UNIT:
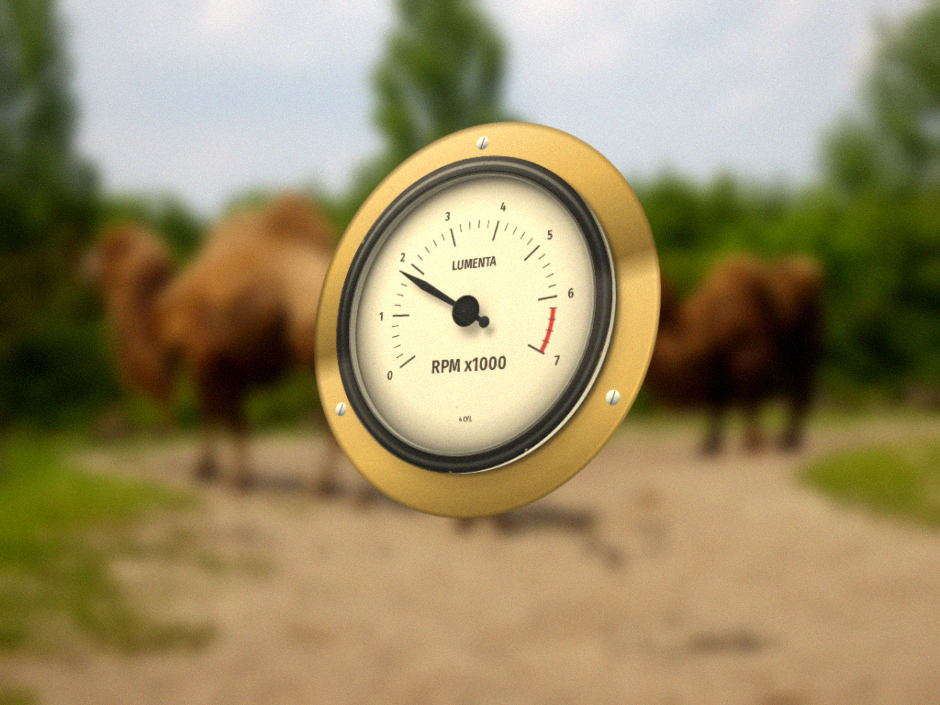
value=1800 unit=rpm
